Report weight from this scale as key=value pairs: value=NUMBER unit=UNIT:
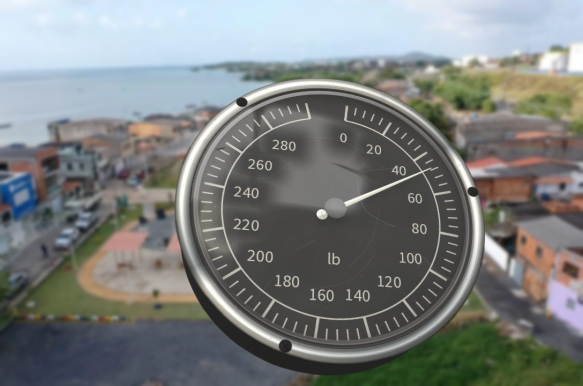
value=48 unit=lb
